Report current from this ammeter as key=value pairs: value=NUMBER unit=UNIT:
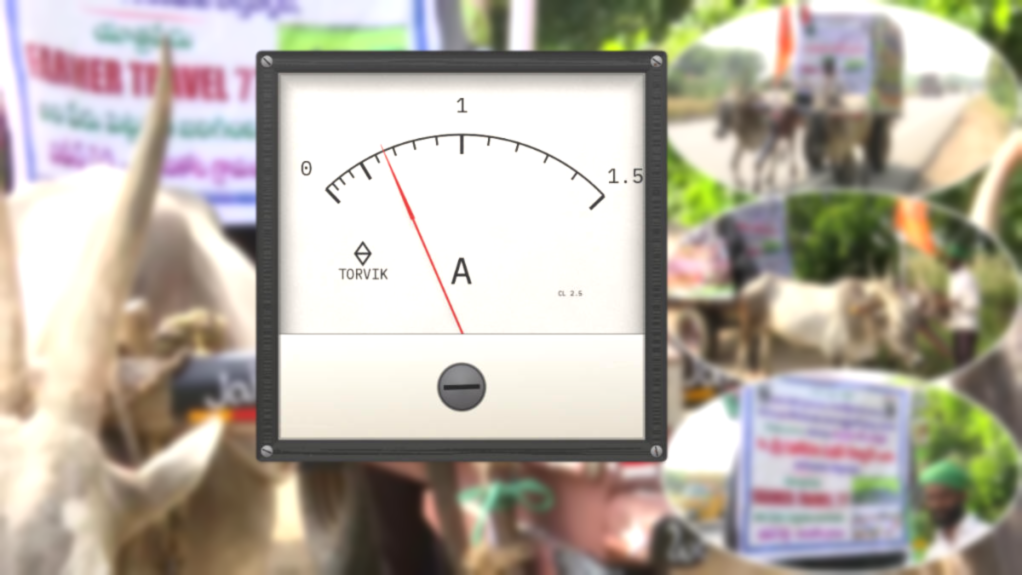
value=0.65 unit=A
